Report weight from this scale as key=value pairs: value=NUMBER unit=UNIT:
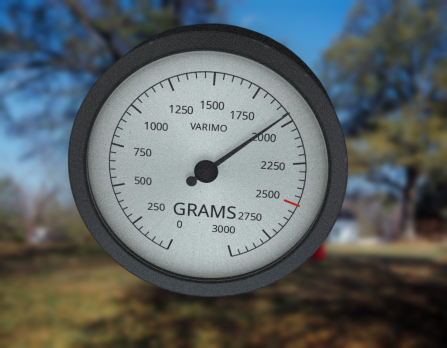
value=1950 unit=g
